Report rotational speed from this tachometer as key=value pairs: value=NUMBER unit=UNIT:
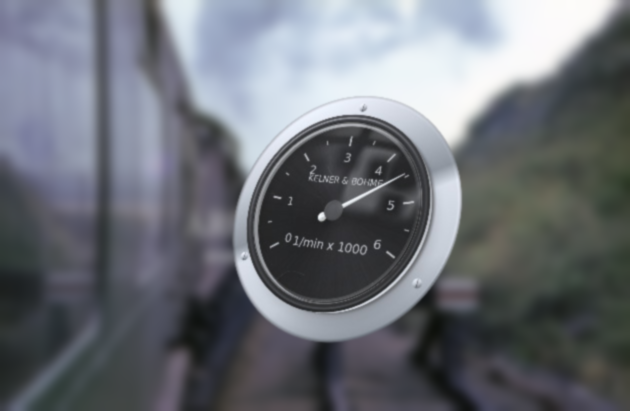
value=4500 unit=rpm
